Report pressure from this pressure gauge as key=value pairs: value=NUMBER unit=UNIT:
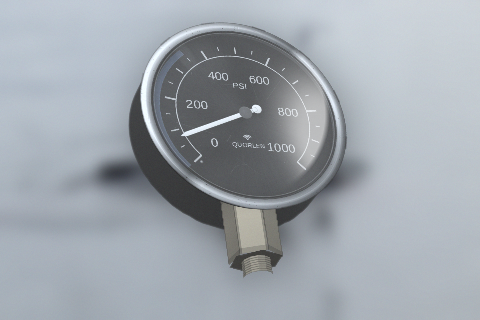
value=75 unit=psi
